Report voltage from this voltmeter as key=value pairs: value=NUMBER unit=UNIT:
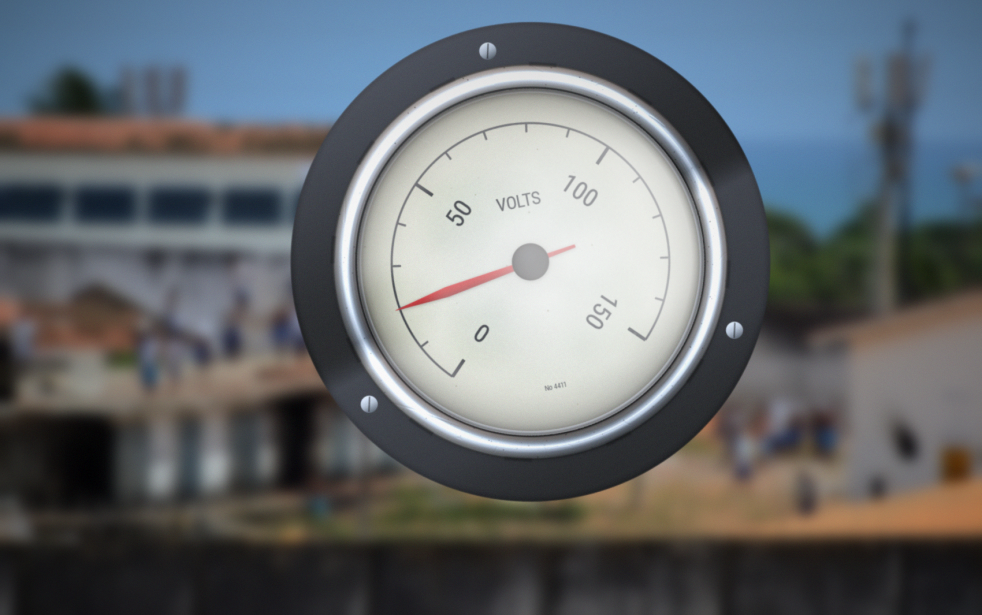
value=20 unit=V
